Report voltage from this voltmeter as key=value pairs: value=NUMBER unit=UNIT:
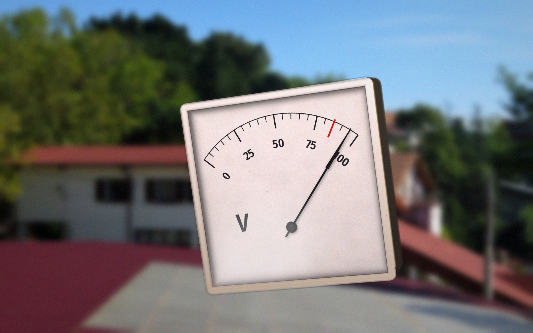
value=95 unit=V
